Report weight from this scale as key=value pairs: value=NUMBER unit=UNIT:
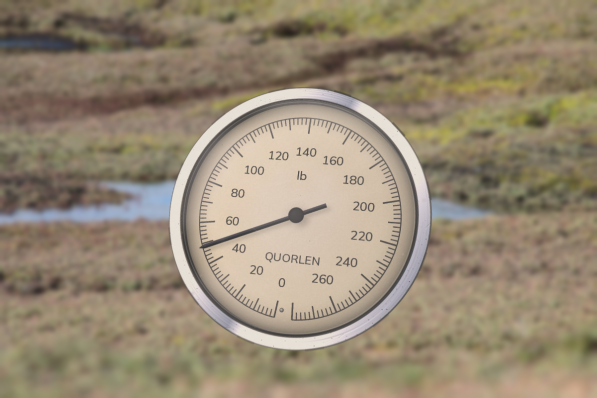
value=48 unit=lb
